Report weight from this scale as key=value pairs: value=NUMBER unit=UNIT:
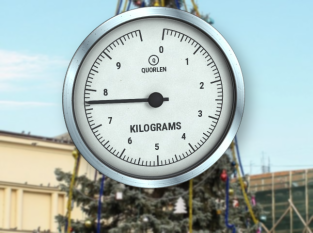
value=7.7 unit=kg
